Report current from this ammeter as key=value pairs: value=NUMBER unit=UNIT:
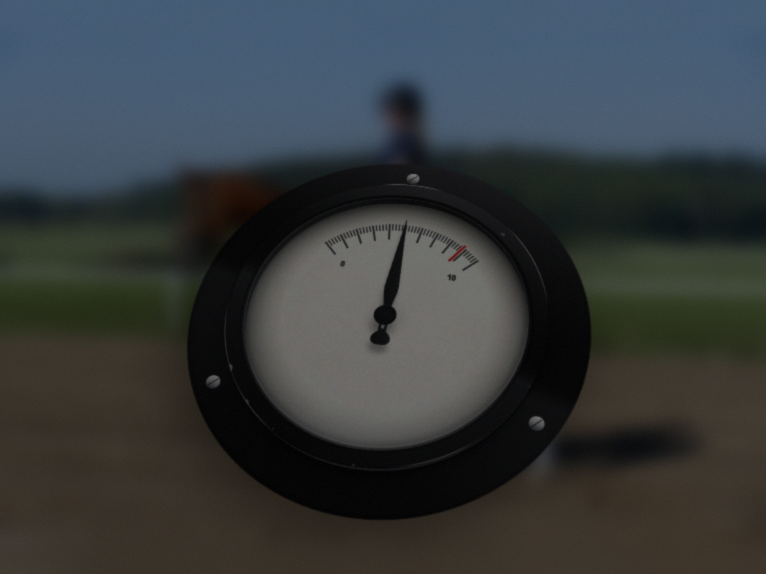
value=5 unit=A
